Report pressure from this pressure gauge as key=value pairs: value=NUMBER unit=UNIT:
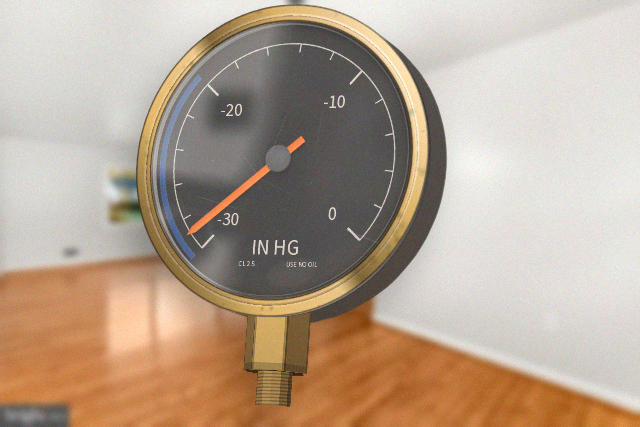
value=-29 unit=inHg
